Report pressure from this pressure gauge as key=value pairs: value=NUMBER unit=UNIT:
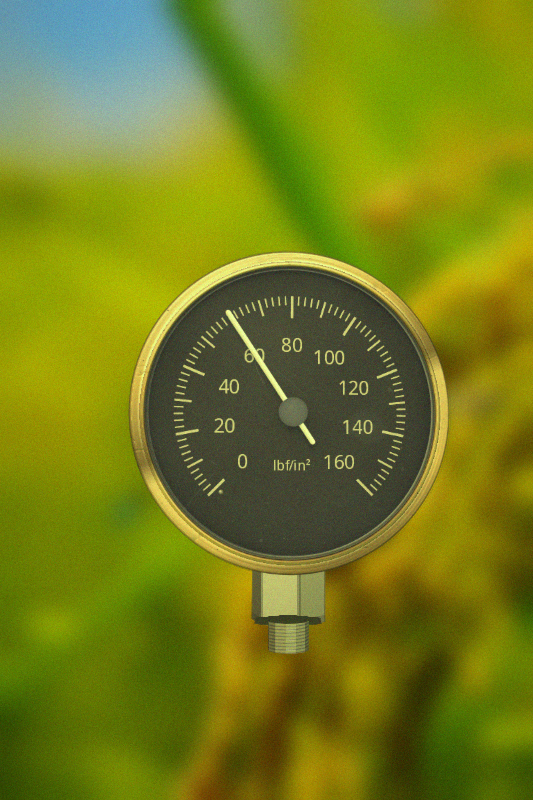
value=60 unit=psi
